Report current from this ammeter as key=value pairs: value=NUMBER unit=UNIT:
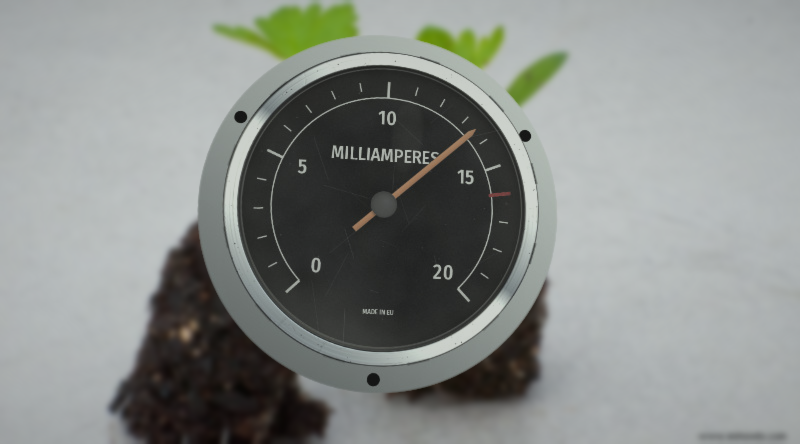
value=13.5 unit=mA
